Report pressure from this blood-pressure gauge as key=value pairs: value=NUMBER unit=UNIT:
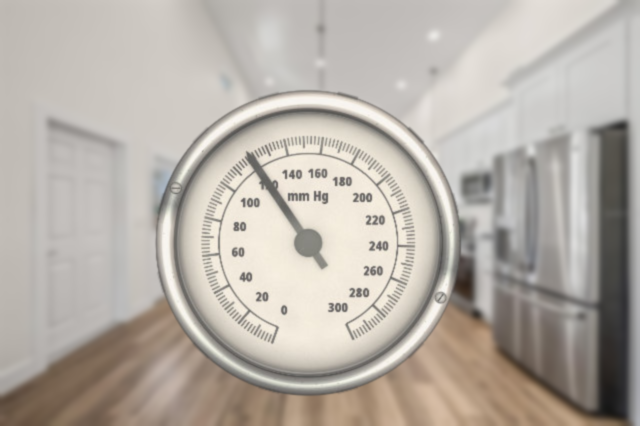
value=120 unit=mmHg
